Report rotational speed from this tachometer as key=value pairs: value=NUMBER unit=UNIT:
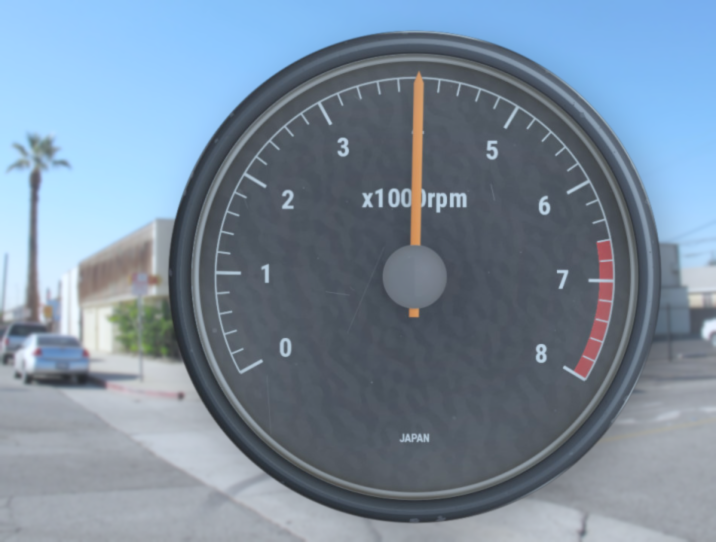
value=4000 unit=rpm
